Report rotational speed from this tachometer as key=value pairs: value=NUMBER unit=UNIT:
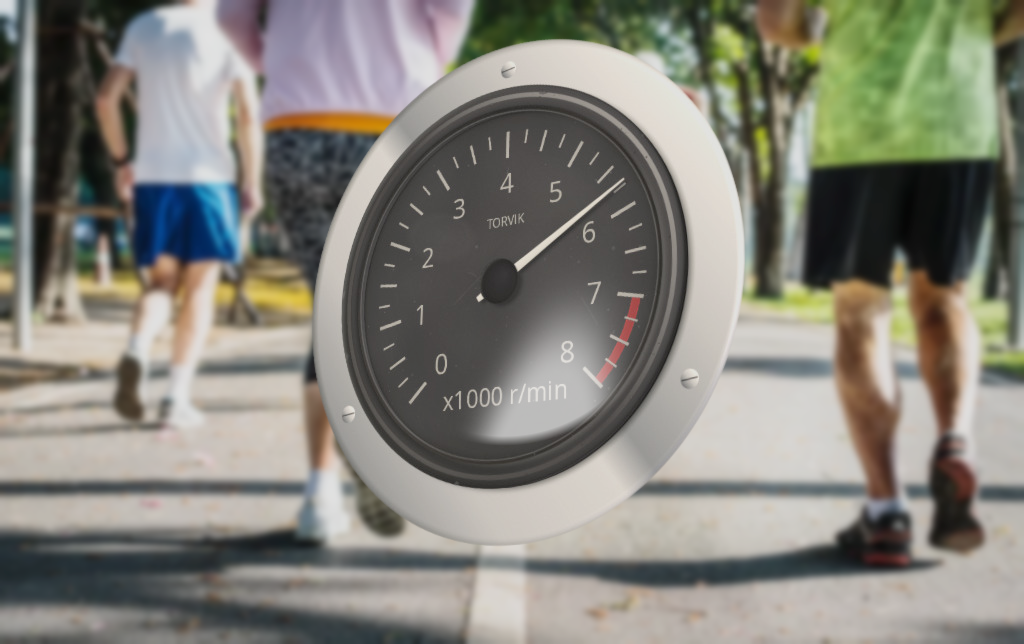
value=5750 unit=rpm
